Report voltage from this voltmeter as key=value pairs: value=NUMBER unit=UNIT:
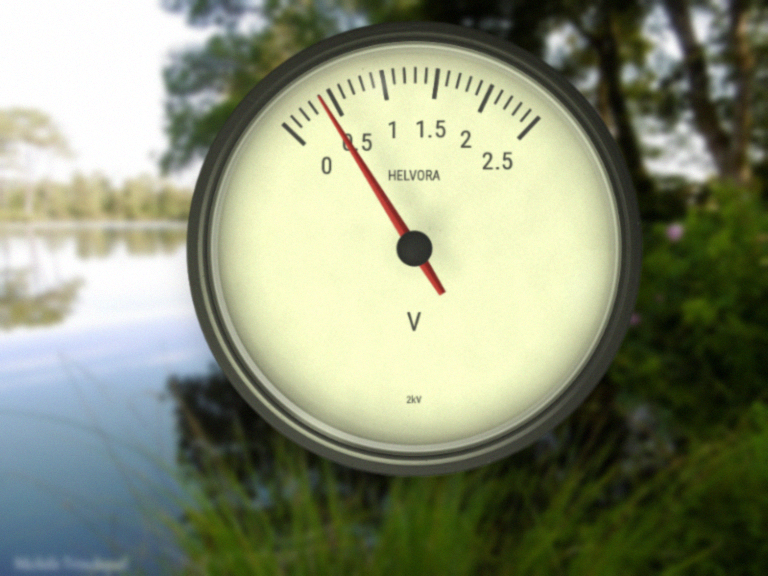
value=0.4 unit=V
